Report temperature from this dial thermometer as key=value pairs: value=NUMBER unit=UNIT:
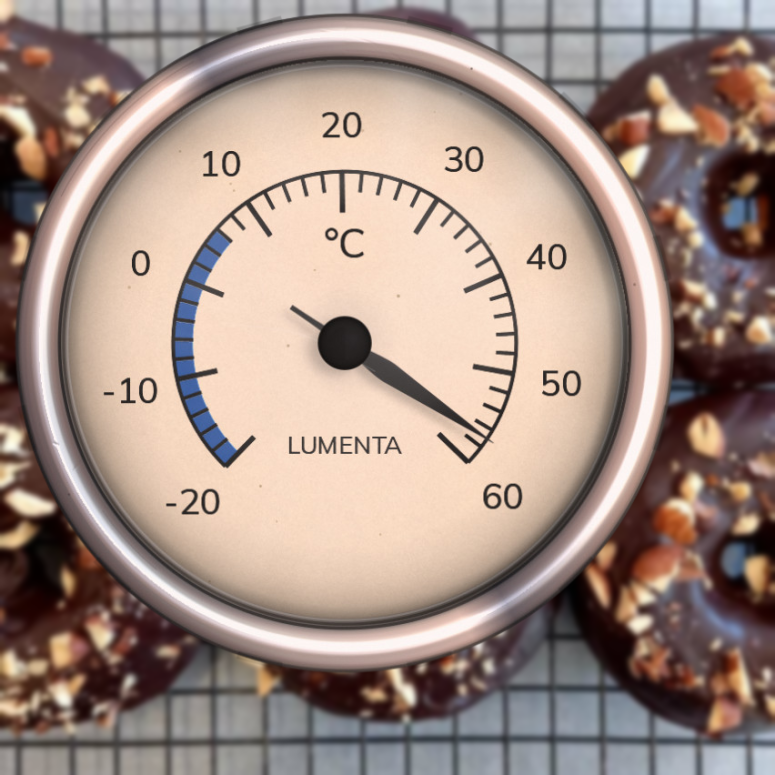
value=57 unit=°C
